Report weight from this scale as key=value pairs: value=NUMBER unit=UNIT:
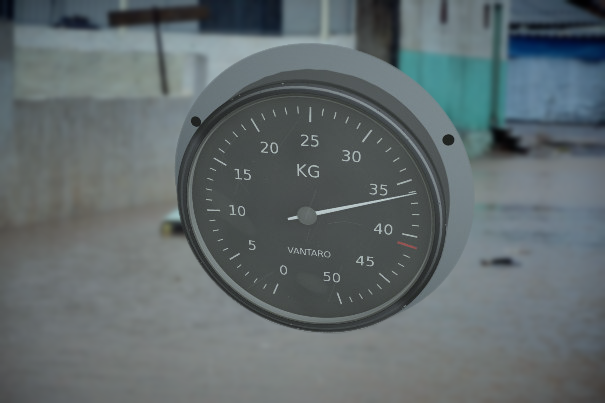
value=36 unit=kg
